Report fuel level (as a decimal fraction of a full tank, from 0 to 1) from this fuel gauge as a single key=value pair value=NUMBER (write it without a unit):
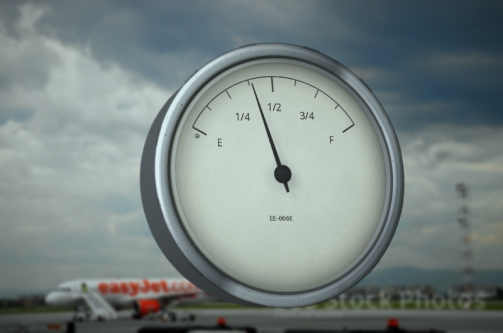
value=0.375
